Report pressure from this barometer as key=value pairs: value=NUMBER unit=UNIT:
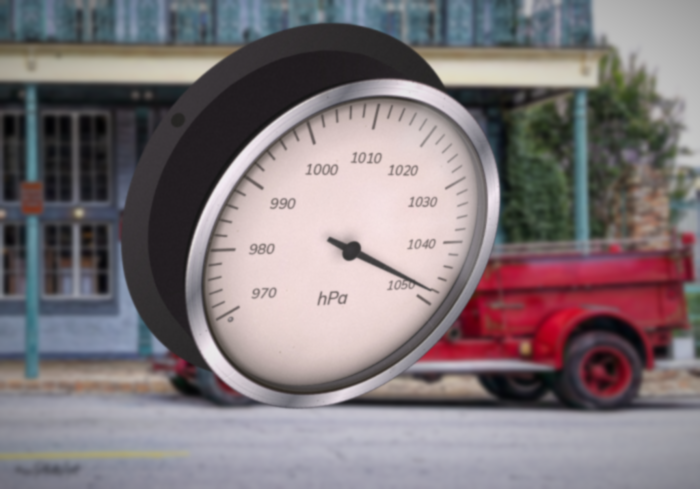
value=1048 unit=hPa
